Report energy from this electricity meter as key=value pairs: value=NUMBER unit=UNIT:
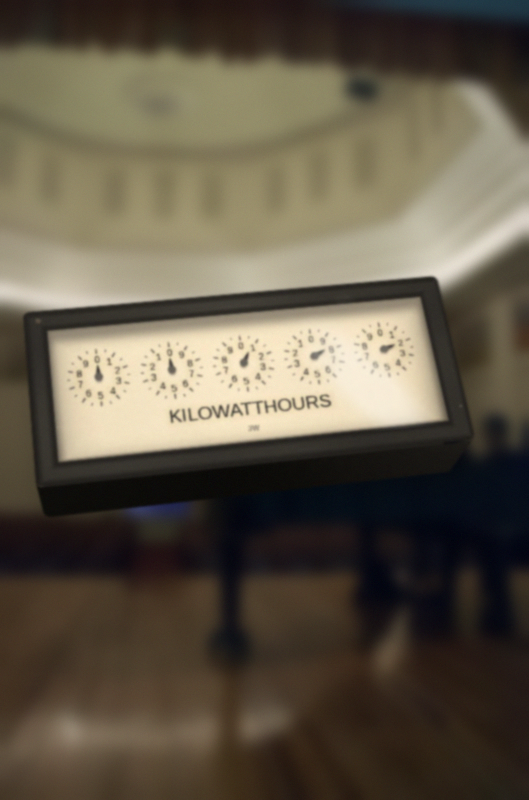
value=82 unit=kWh
